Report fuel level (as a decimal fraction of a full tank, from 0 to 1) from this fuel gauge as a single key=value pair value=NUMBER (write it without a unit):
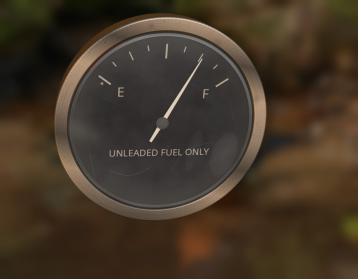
value=0.75
